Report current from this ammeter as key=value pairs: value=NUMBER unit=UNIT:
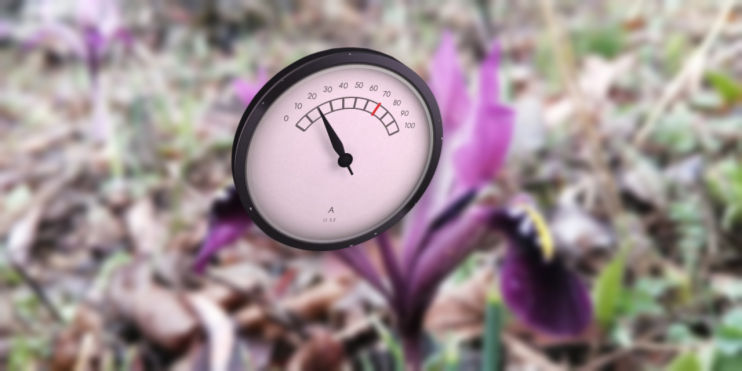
value=20 unit=A
